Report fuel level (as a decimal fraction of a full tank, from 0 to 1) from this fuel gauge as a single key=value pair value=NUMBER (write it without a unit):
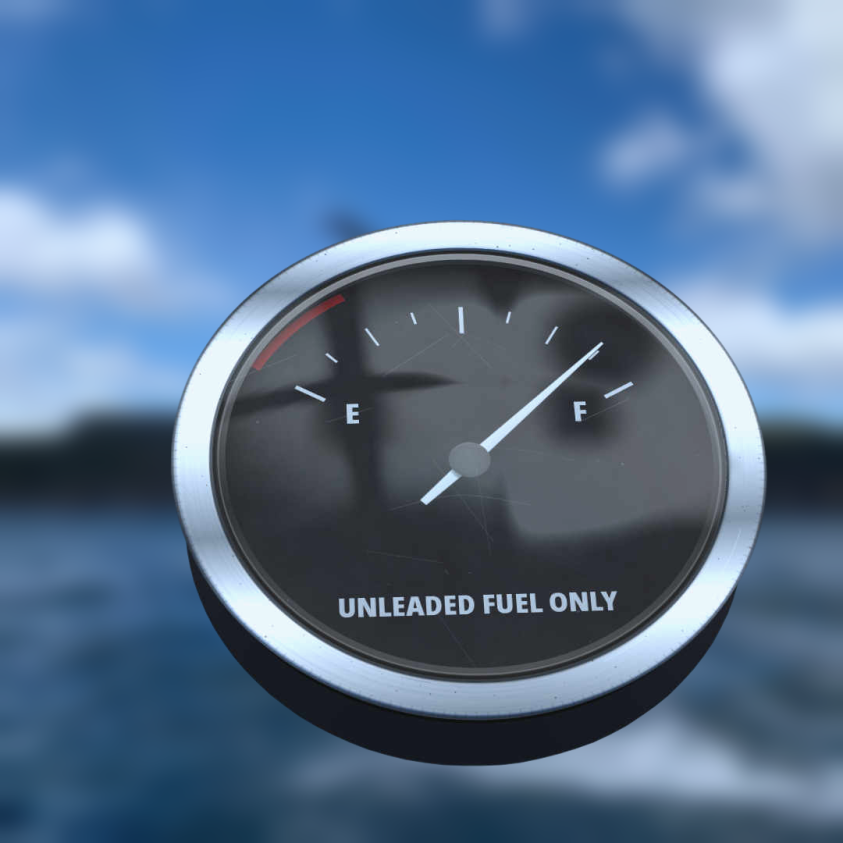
value=0.875
